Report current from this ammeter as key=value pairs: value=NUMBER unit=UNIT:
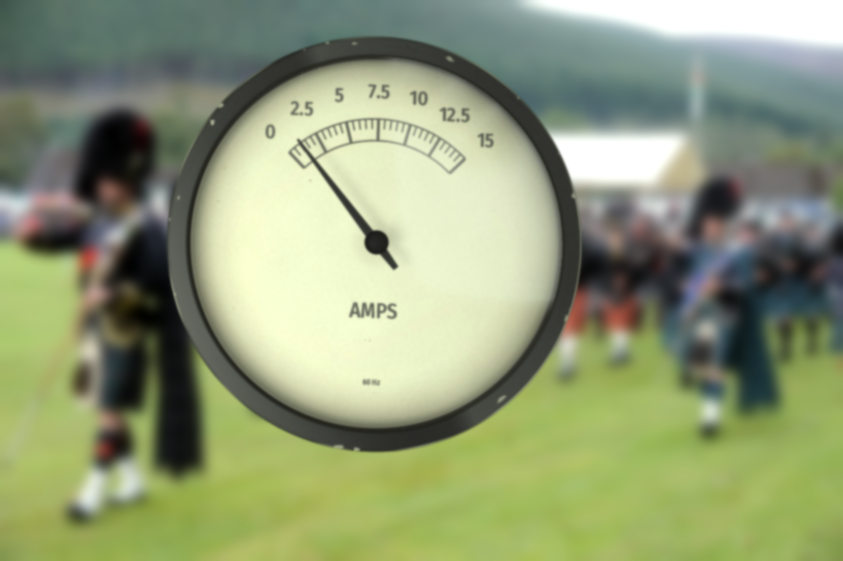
value=1 unit=A
